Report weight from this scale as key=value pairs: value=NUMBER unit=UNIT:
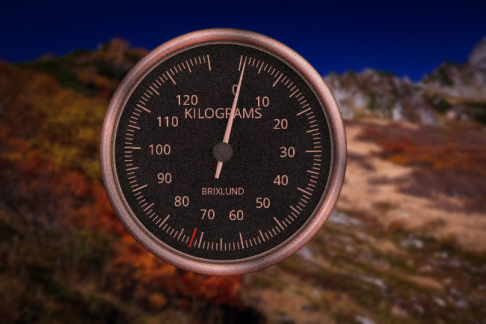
value=1 unit=kg
